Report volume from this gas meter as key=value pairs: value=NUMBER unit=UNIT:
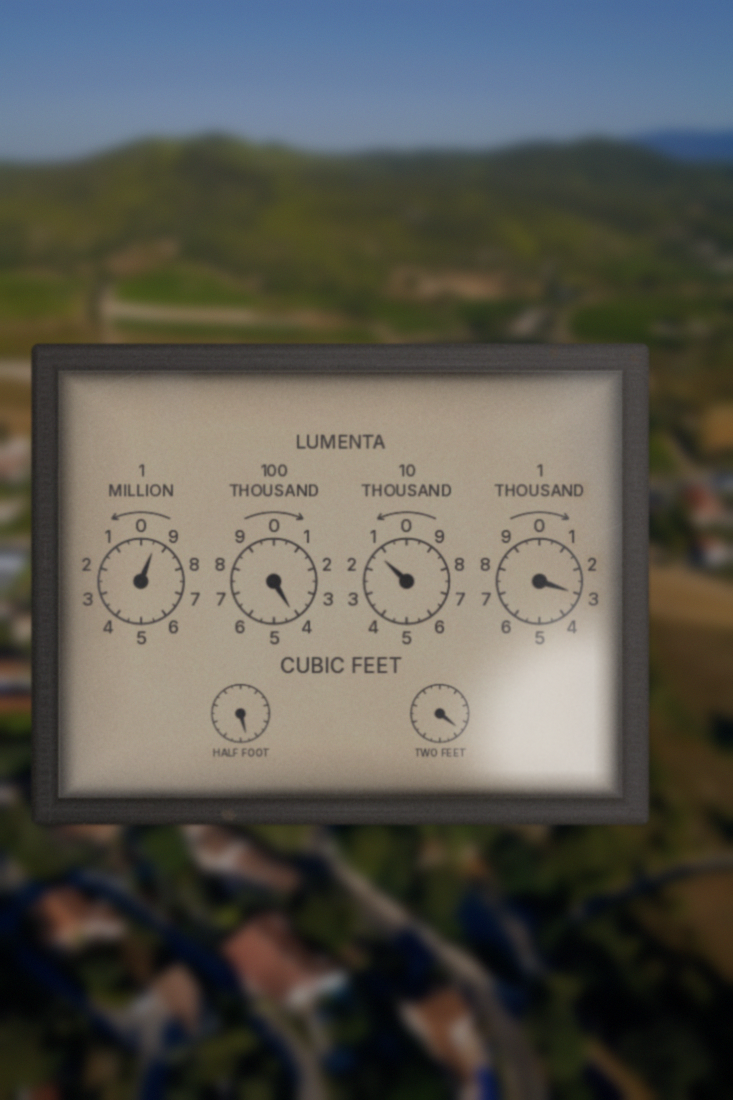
value=941300 unit=ft³
